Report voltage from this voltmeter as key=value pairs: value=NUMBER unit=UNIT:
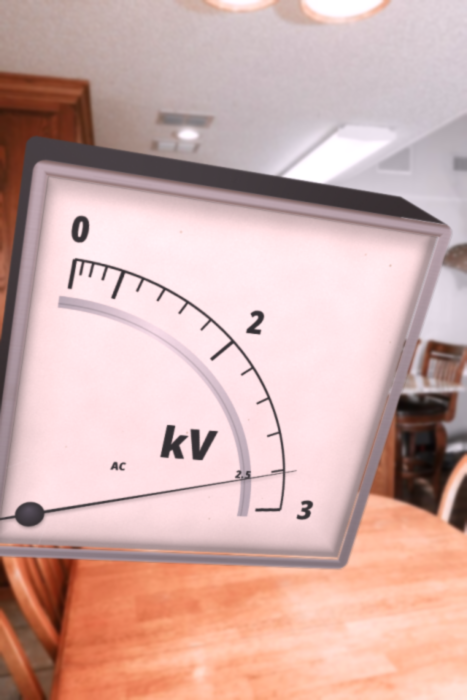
value=2.8 unit=kV
